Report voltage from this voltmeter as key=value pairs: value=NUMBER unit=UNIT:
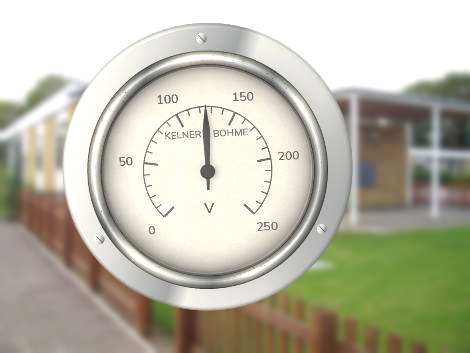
value=125 unit=V
